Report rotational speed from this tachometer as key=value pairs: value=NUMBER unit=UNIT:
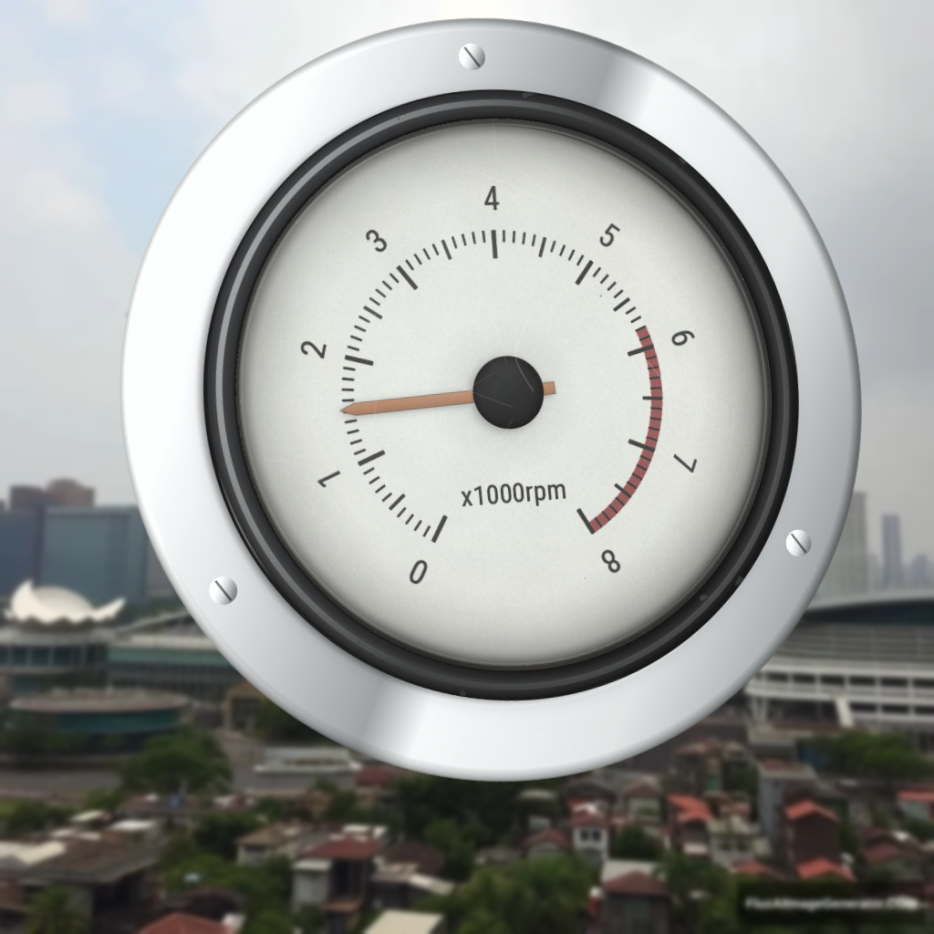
value=1500 unit=rpm
